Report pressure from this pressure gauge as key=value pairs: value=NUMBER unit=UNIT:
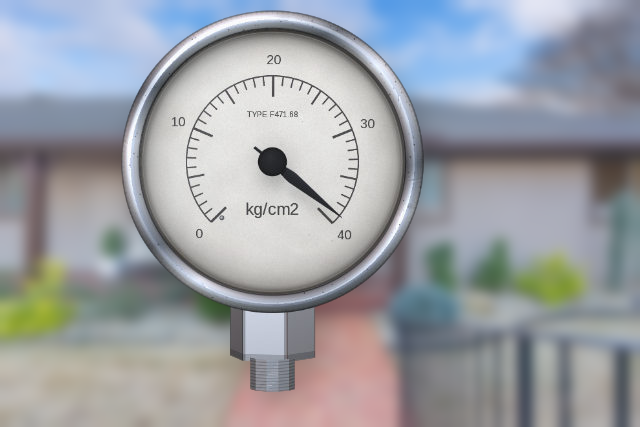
value=39 unit=kg/cm²
